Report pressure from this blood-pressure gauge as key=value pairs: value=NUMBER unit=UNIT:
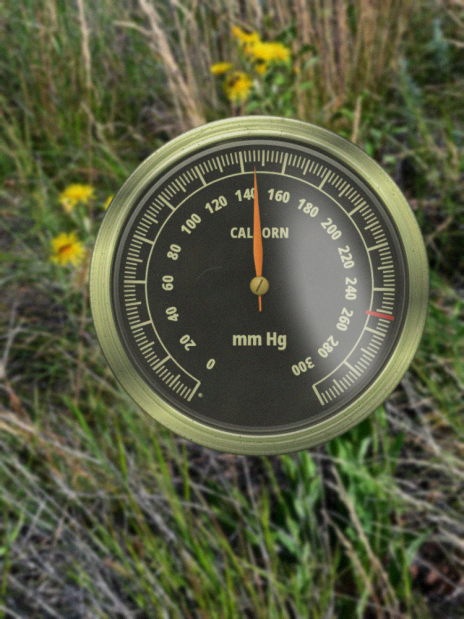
value=146 unit=mmHg
